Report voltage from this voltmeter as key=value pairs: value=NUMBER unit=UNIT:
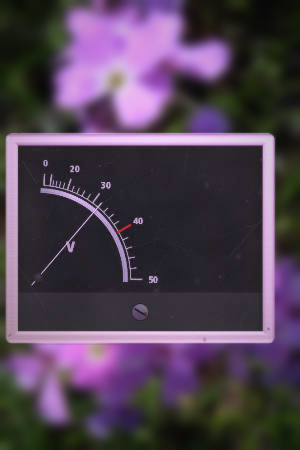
value=32 unit=V
